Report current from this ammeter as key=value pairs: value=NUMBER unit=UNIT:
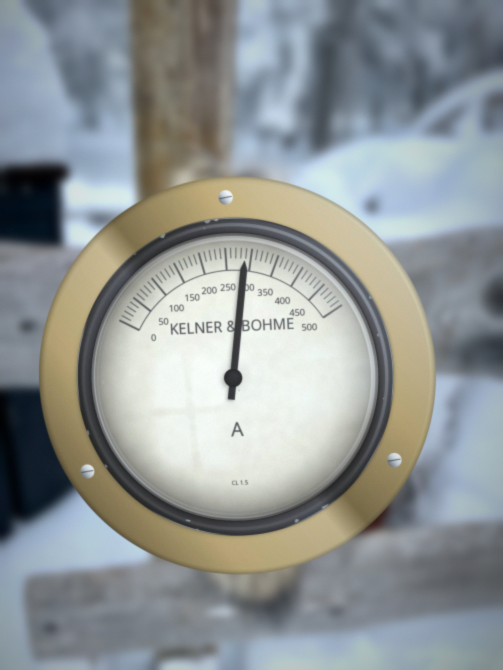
value=290 unit=A
